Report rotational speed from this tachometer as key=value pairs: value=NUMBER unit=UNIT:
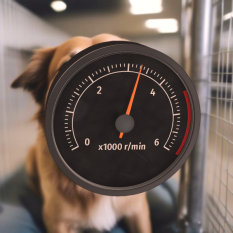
value=3300 unit=rpm
